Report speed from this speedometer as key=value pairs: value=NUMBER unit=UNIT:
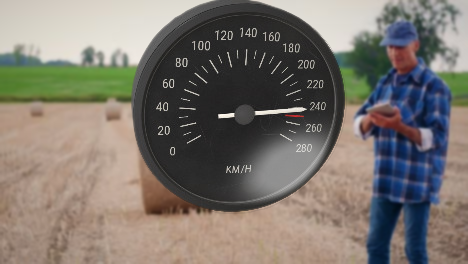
value=240 unit=km/h
